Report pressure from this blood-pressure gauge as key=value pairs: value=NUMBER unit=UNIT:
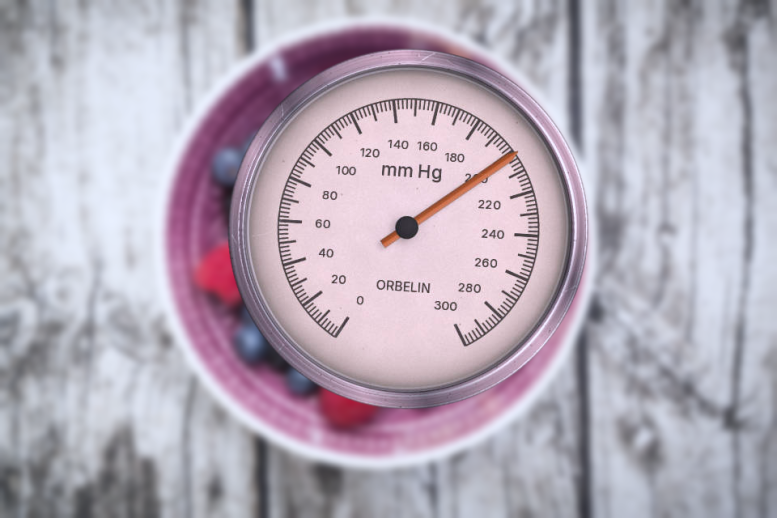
value=202 unit=mmHg
